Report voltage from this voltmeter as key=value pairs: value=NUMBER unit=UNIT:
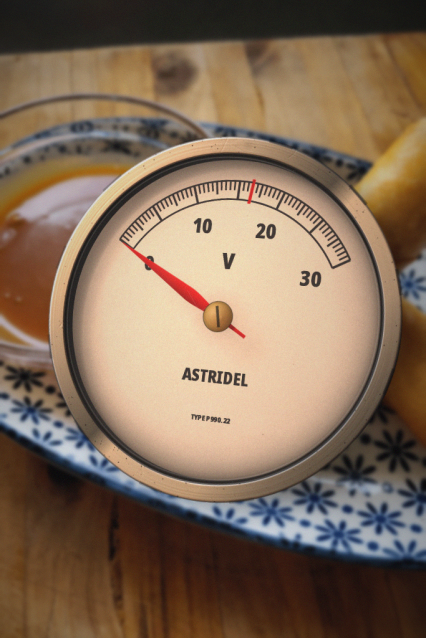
value=0 unit=V
